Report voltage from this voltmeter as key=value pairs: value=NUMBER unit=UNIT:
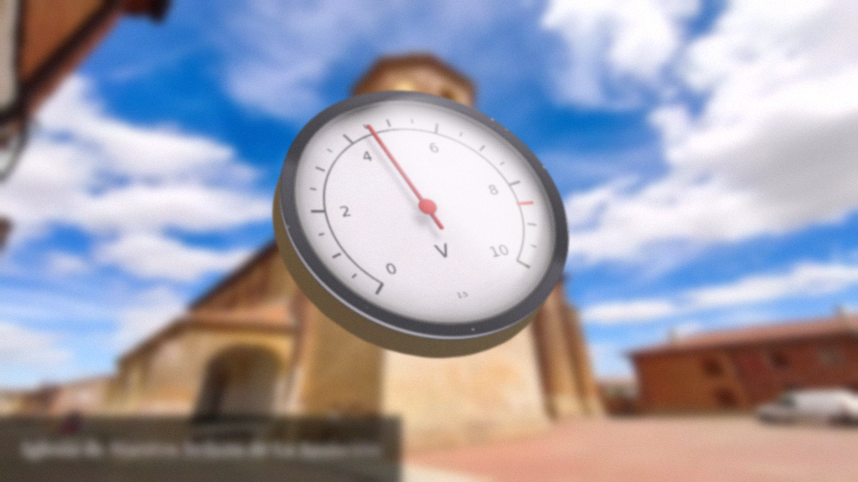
value=4.5 unit=V
